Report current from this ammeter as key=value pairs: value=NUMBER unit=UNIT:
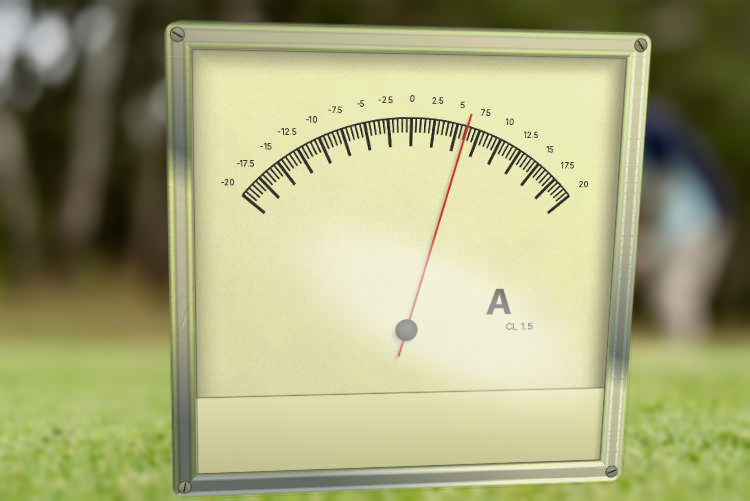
value=6 unit=A
